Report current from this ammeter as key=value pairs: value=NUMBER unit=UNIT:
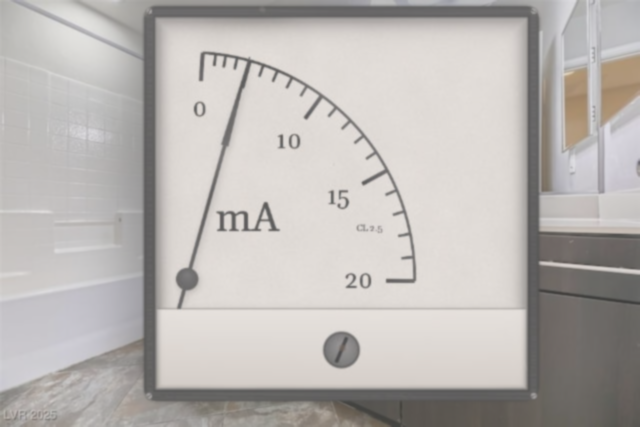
value=5 unit=mA
